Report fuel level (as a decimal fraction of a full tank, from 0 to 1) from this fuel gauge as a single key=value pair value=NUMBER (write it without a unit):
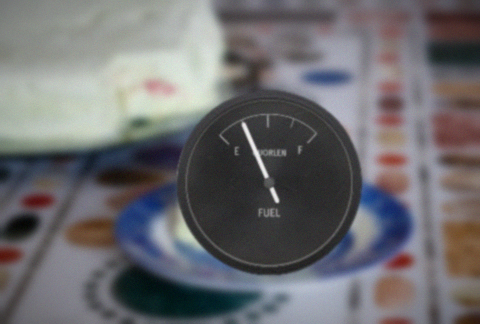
value=0.25
